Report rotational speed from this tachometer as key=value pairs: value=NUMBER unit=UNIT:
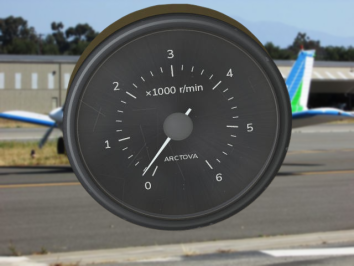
value=200 unit=rpm
